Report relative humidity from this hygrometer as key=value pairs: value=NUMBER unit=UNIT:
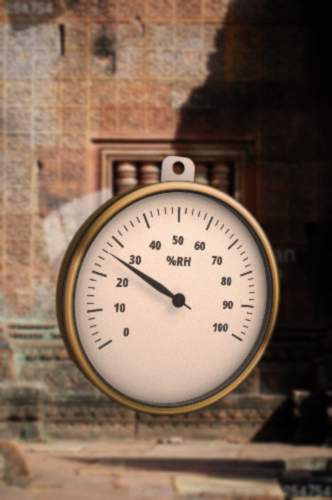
value=26 unit=%
